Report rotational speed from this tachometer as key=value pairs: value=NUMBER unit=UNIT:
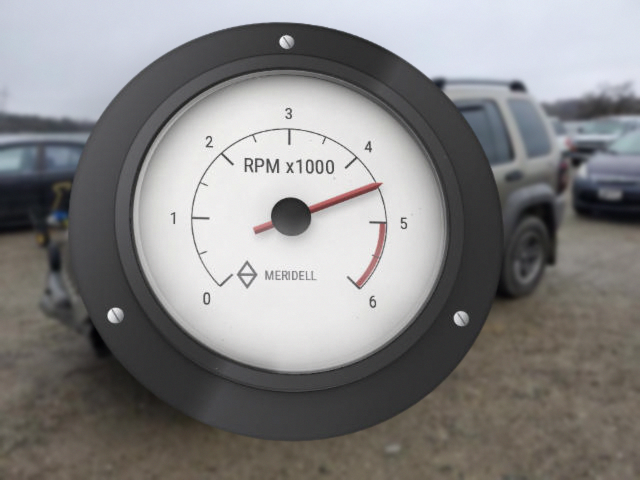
value=4500 unit=rpm
